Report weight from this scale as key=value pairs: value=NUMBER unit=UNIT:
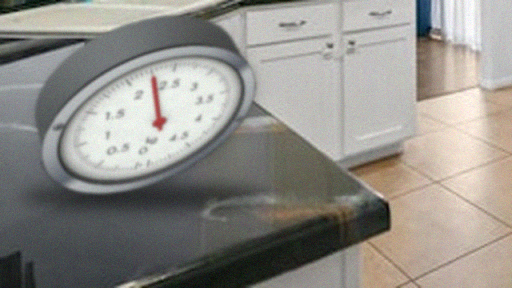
value=2.25 unit=kg
